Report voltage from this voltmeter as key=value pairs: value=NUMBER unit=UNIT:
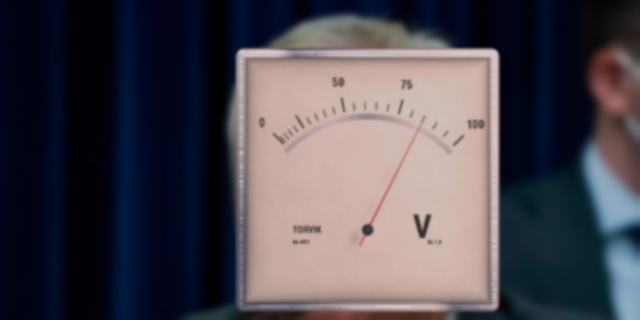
value=85 unit=V
